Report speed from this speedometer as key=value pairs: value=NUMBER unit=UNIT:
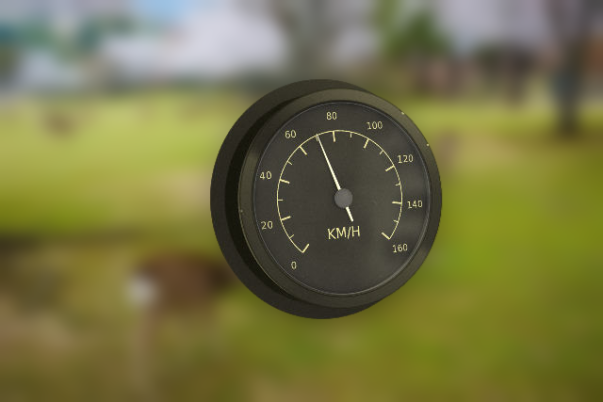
value=70 unit=km/h
